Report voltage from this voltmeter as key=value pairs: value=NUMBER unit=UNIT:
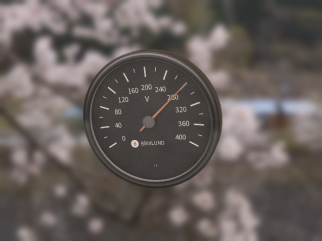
value=280 unit=V
